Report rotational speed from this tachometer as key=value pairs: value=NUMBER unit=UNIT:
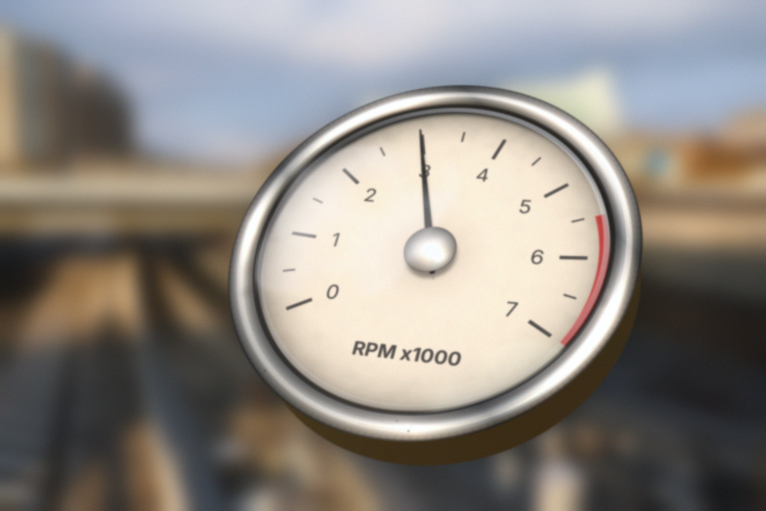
value=3000 unit=rpm
